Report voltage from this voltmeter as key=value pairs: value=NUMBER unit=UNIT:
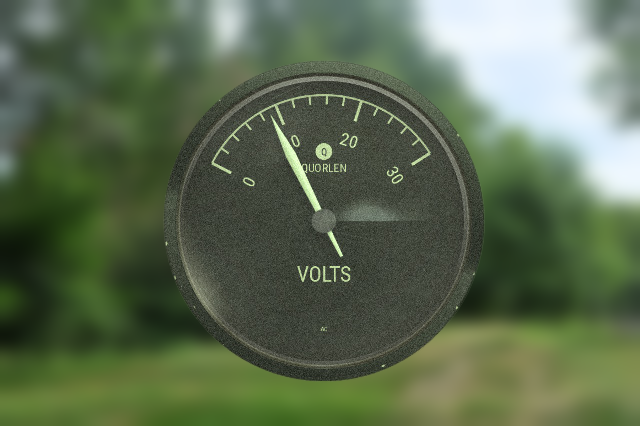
value=9 unit=V
